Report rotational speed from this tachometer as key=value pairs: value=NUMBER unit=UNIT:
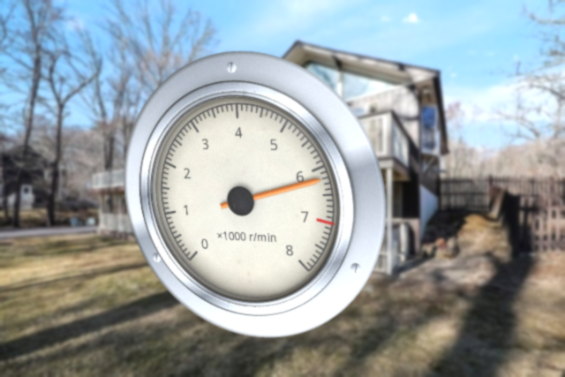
value=6200 unit=rpm
